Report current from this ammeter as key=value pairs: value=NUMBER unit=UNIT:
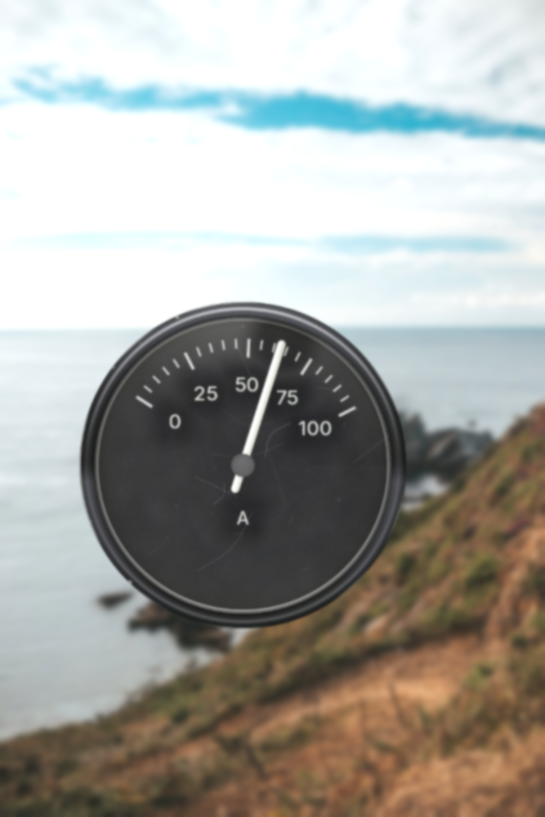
value=62.5 unit=A
